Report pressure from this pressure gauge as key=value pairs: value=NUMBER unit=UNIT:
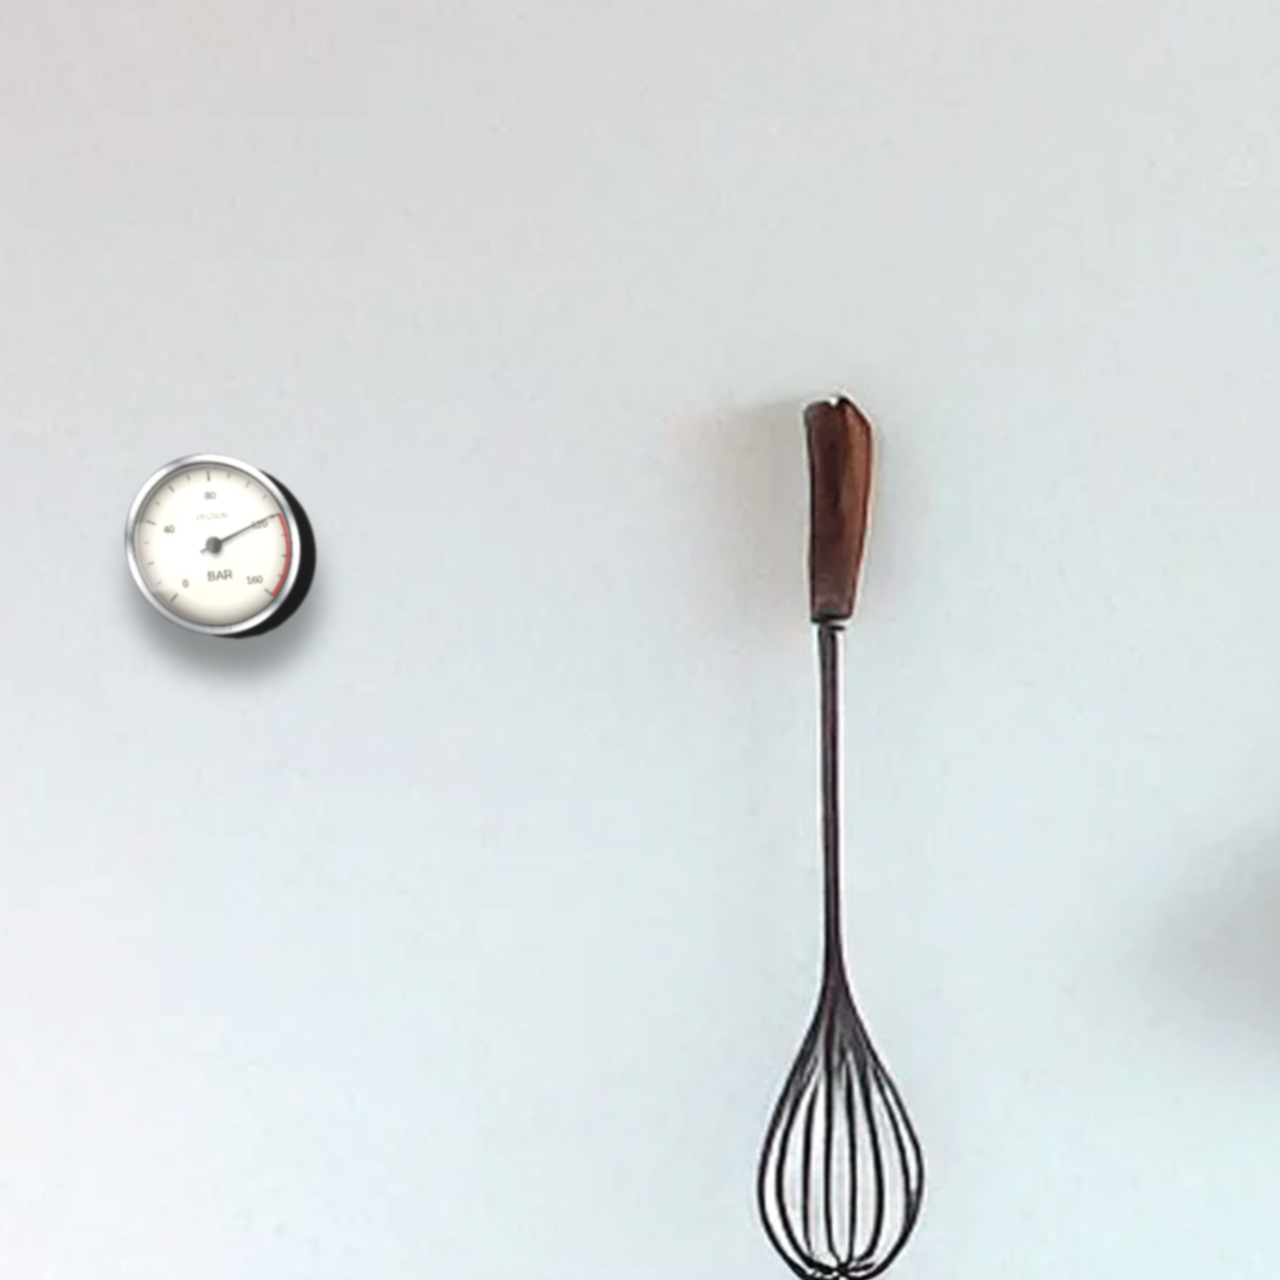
value=120 unit=bar
